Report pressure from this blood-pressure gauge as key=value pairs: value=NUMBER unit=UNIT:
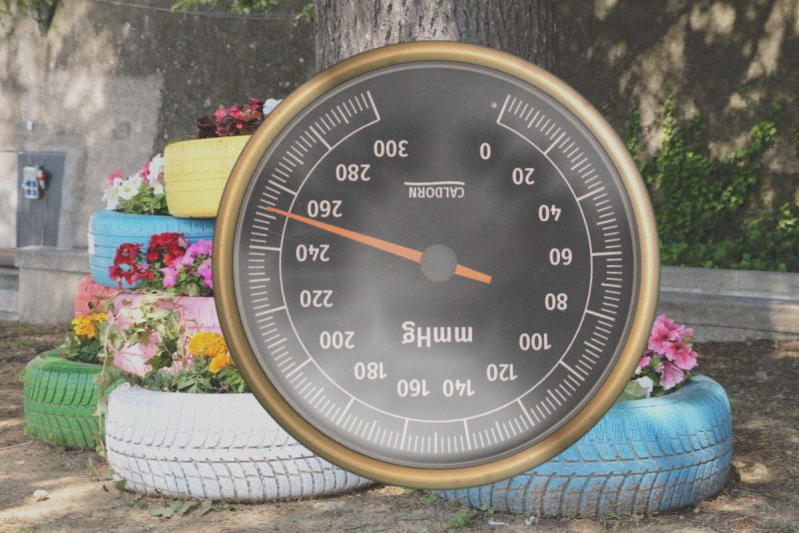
value=252 unit=mmHg
